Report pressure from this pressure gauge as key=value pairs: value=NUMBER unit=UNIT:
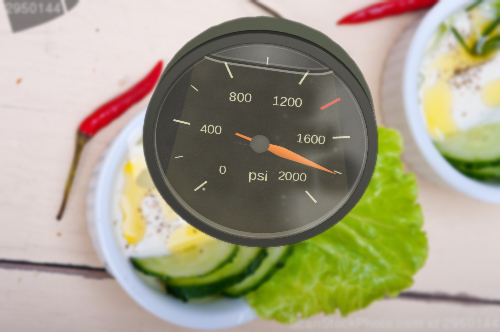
value=1800 unit=psi
